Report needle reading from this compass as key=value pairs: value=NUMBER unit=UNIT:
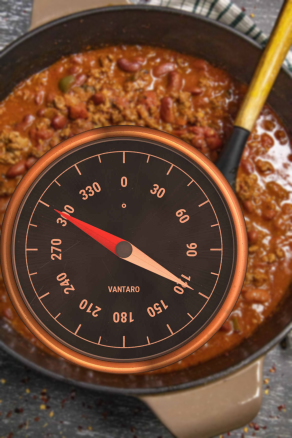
value=300 unit=°
